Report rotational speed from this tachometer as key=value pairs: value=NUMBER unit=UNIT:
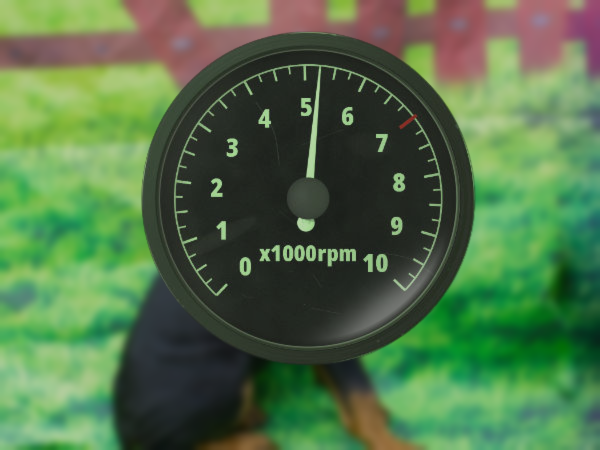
value=5250 unit=rpm
